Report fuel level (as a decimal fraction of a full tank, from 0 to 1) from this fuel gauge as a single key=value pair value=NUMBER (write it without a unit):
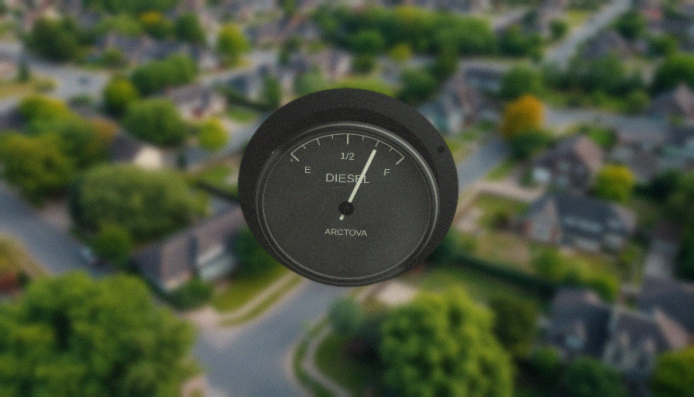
value=0.75
